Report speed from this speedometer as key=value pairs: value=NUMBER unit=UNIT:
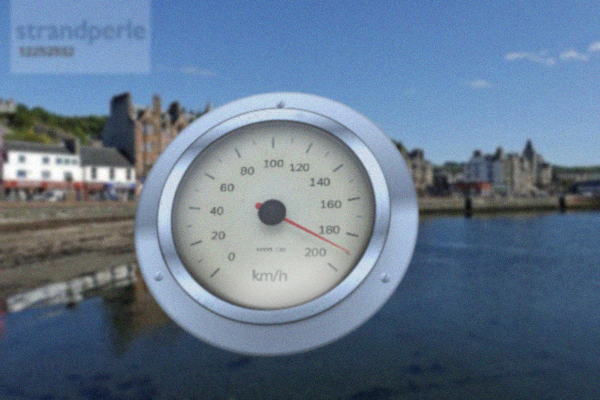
value=190 unit=km/h
